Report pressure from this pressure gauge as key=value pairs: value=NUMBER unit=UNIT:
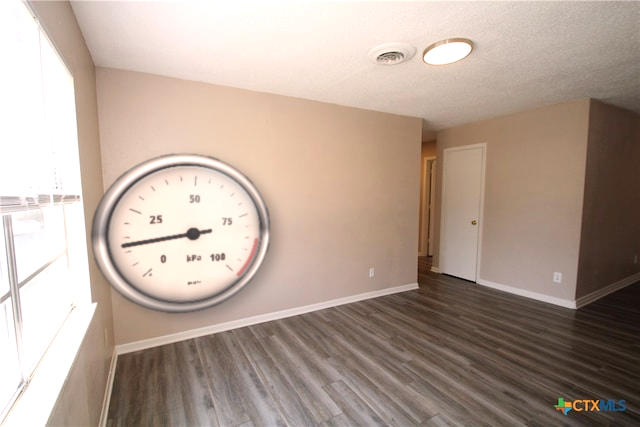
value=12.5 unit=kPa
